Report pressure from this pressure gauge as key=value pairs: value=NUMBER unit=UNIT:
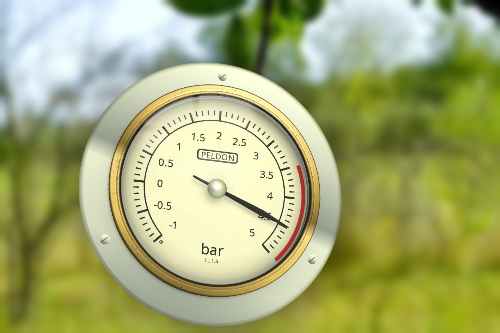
value=4.5 unit=bar
